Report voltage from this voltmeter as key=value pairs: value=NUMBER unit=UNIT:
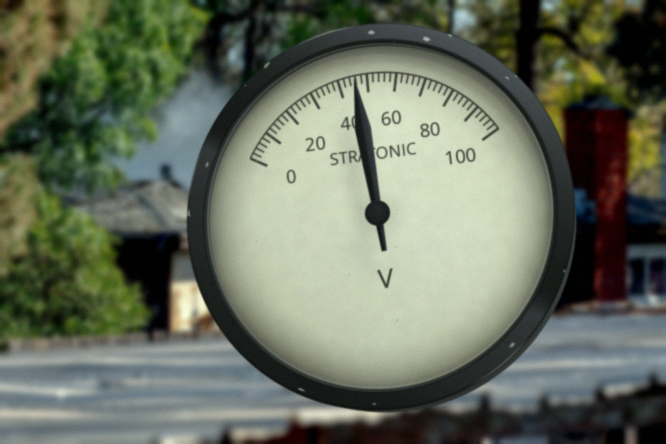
value=46 unit=V
